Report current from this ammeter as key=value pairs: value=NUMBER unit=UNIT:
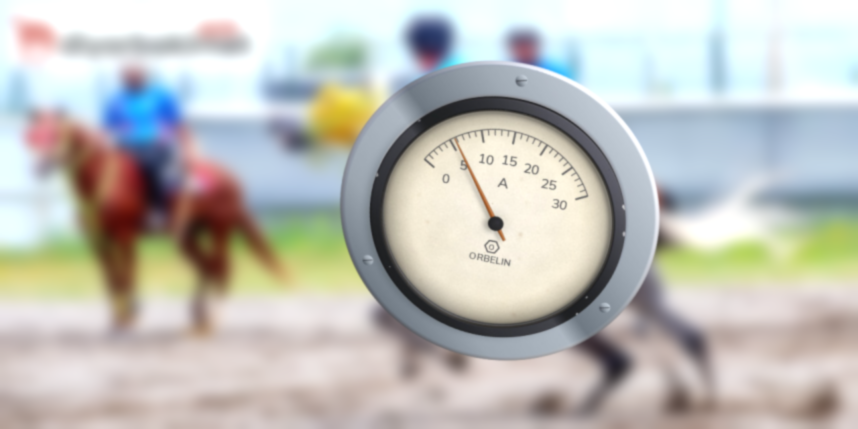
value=6 unit=A
